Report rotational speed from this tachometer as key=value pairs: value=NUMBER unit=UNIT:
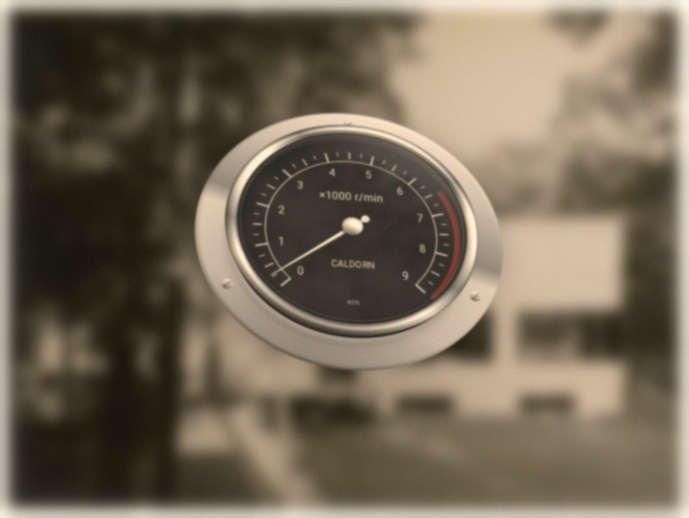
value=250 unit=rpm
